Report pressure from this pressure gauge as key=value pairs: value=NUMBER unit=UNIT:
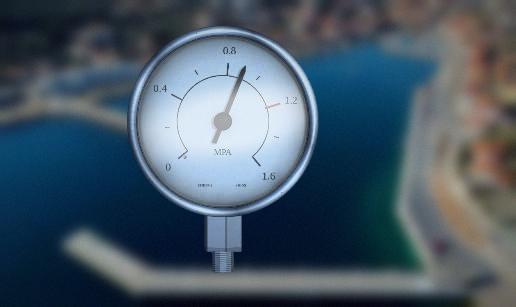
value=0.9 unit=MPa
